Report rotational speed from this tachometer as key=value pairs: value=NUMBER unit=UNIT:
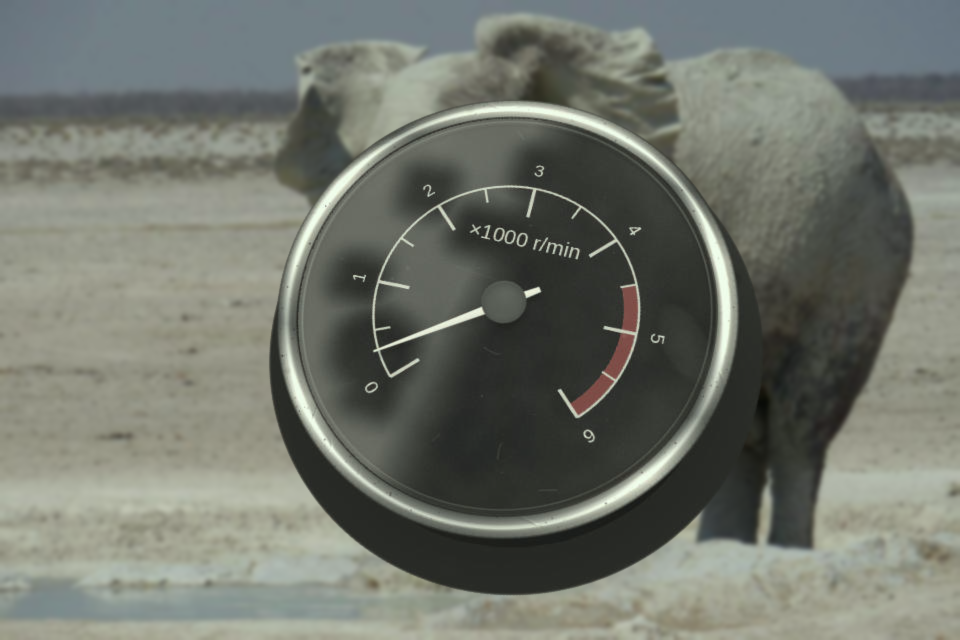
value=250 unit=rpm
